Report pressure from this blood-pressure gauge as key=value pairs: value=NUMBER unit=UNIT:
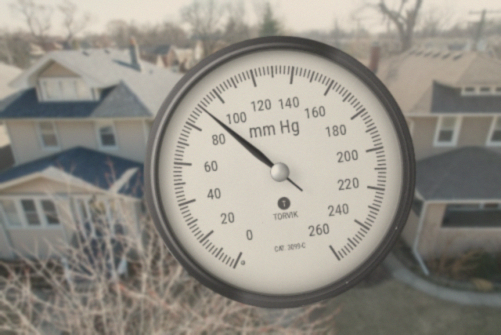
value=90 unit=mmHg
